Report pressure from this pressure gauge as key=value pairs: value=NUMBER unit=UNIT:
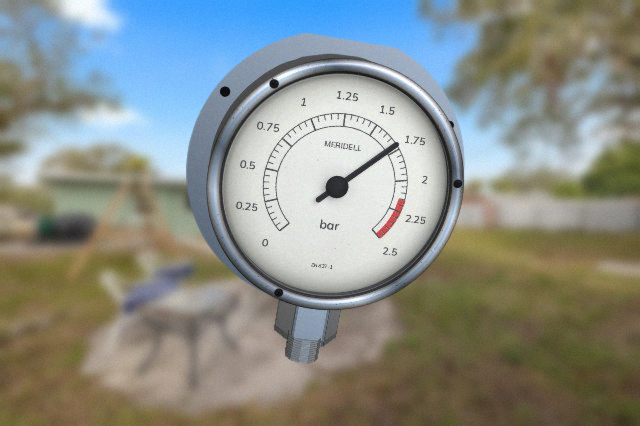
value=1.7 unit=bar
